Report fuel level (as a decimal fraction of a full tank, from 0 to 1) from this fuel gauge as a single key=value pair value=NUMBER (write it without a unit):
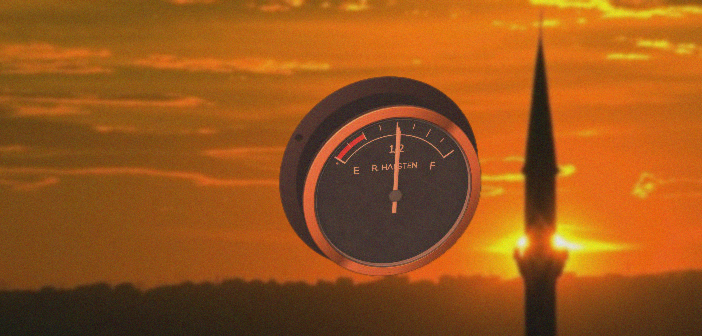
value=0.5
